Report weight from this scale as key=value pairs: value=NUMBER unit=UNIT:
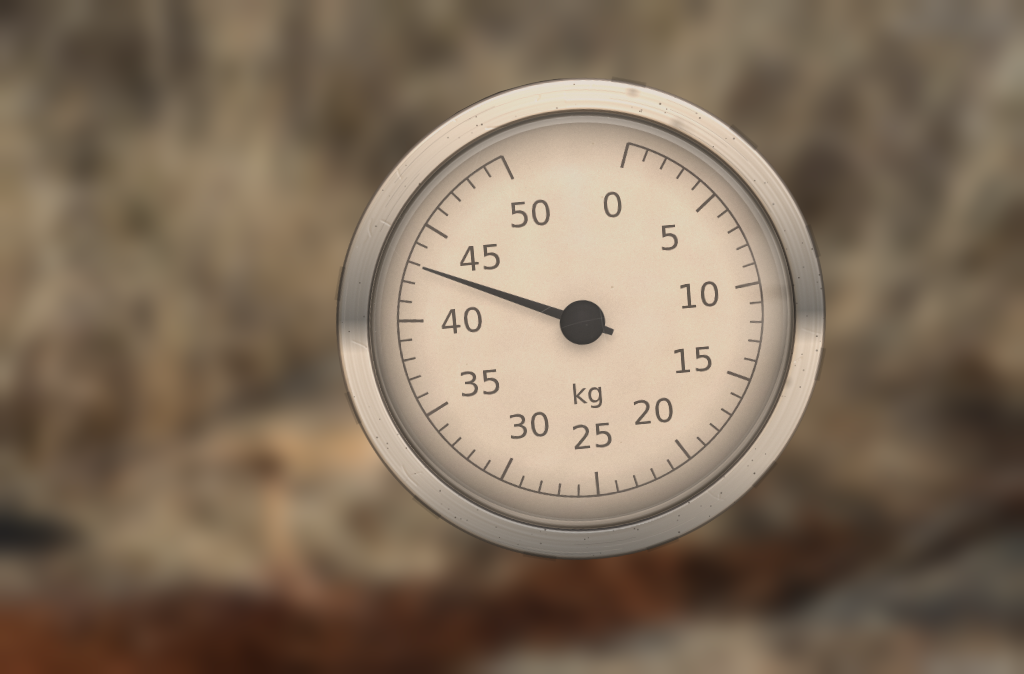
value=43 unit=kg
